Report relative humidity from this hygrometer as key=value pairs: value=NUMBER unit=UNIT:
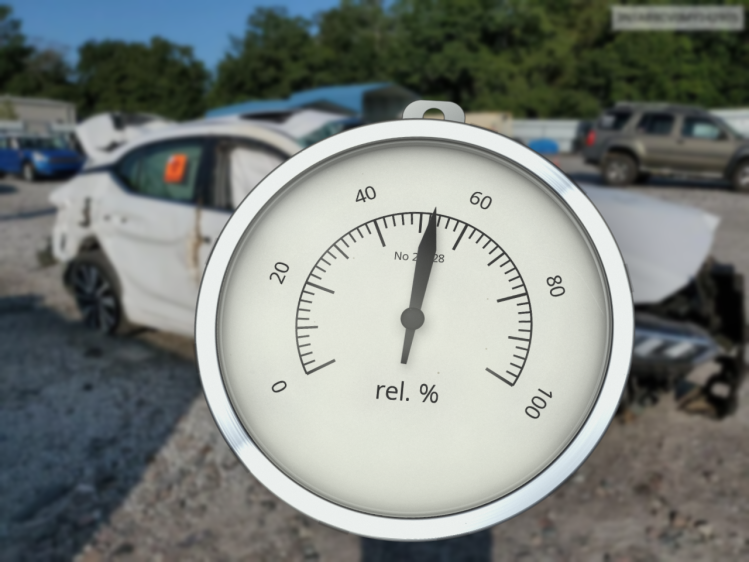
value=53 unit=%
